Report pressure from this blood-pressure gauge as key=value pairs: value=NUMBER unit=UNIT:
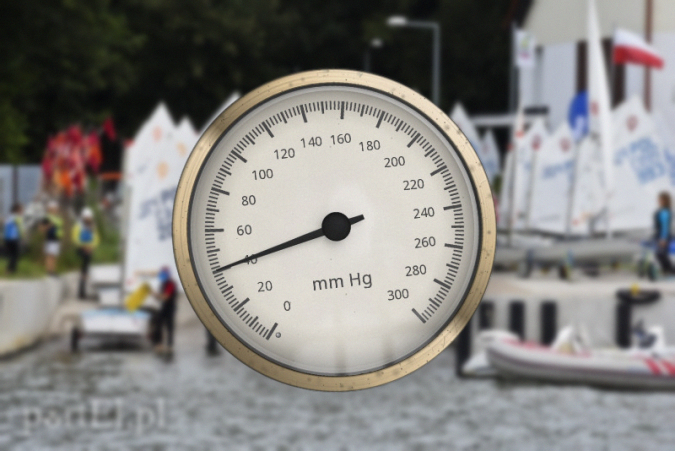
value=40 unit=mmHg
